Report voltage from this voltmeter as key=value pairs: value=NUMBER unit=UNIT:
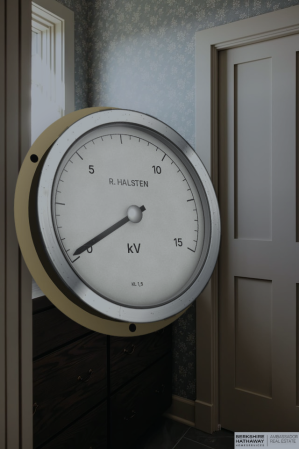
value=0.25 unit=kV
